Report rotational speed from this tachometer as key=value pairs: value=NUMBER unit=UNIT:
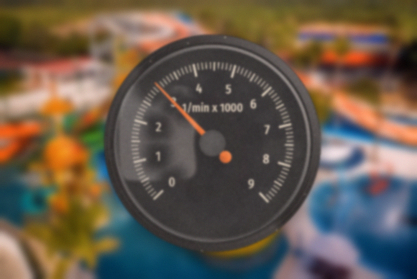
value=3000 unit=rpm
